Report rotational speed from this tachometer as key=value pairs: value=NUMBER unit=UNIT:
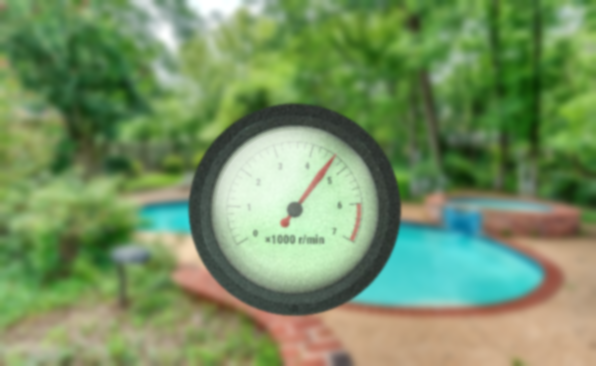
value=4600 unit=rpm
